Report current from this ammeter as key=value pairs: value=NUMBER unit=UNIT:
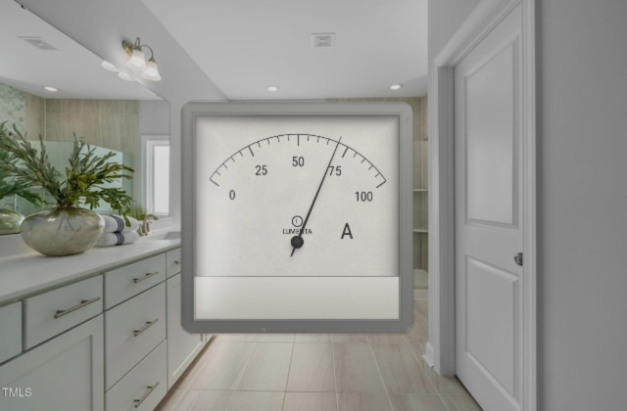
value=70 unit=A
